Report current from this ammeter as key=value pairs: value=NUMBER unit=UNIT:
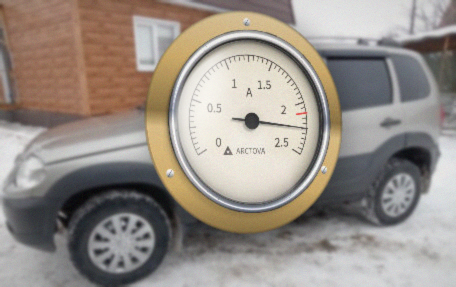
value=2.25 unit=A
